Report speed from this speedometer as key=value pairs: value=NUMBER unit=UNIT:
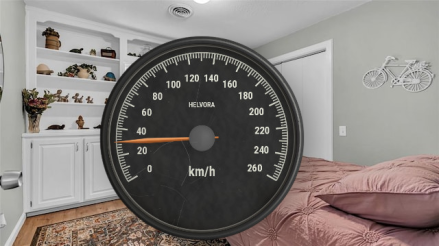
value=30 unit=km/h
